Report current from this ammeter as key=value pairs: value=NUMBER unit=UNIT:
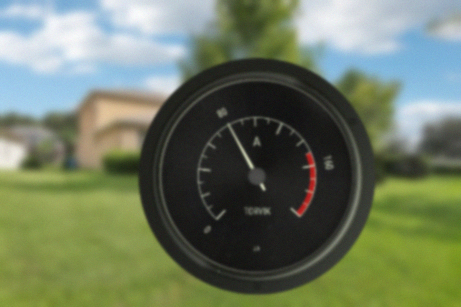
value=80 unit=A
